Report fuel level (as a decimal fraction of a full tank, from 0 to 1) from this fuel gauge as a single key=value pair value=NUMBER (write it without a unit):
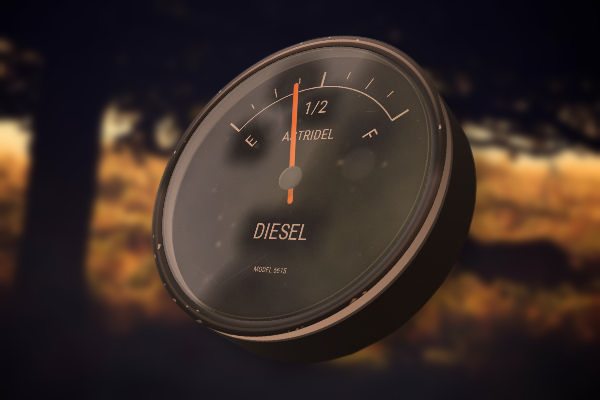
value=0.375
